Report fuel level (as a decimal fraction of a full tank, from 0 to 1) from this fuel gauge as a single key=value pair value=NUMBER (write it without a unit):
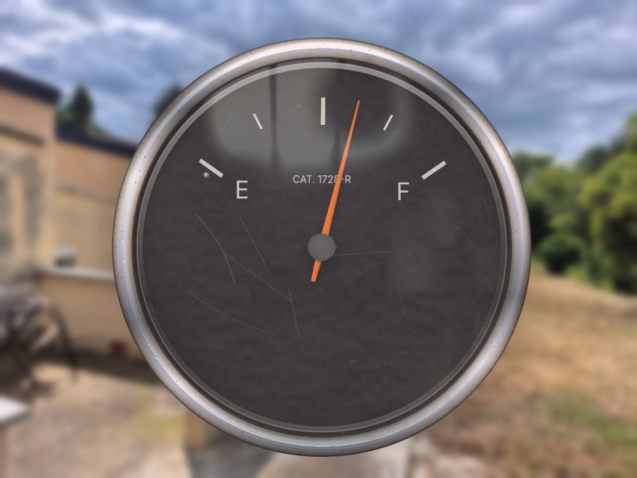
value=0.625
